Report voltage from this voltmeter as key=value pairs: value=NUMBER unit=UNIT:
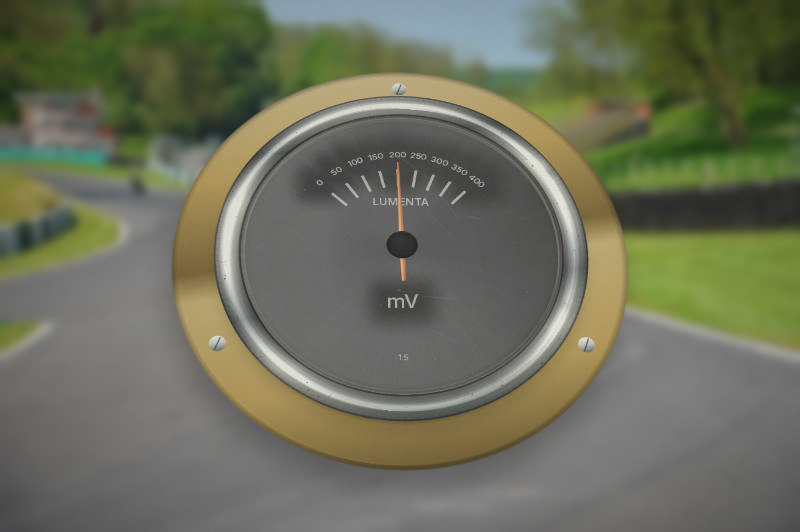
value=200 unit=mV
